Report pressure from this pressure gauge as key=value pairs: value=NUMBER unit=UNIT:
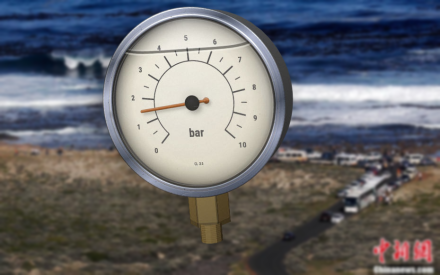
value=1.5 unit=bar
